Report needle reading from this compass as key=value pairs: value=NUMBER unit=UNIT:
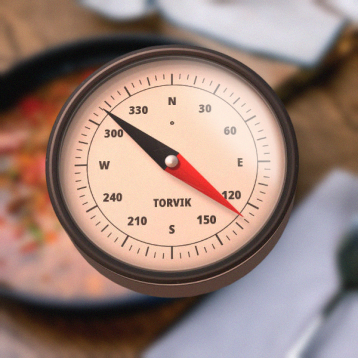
value=130 unit=°
